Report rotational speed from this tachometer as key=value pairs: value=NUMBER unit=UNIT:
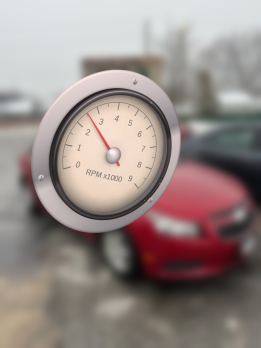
value=2500 unit=rpm
